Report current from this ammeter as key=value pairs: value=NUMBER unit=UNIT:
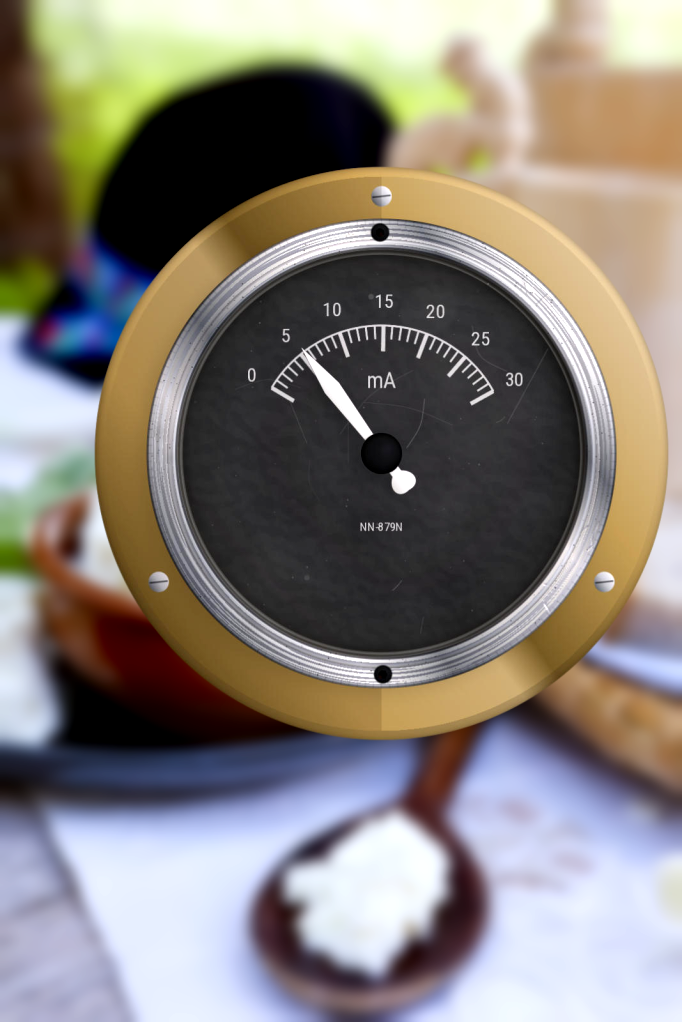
value=5.5 unit=mA
